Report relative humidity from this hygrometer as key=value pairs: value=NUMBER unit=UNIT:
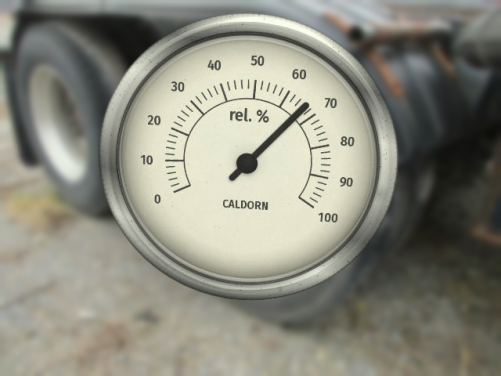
value=66 unit=%
